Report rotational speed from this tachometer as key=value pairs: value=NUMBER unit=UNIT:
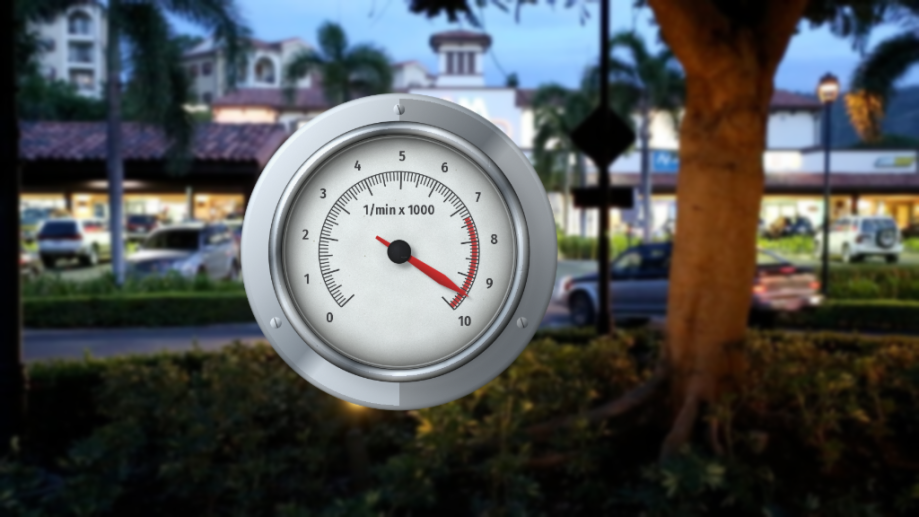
value=9500 unit=rpm
